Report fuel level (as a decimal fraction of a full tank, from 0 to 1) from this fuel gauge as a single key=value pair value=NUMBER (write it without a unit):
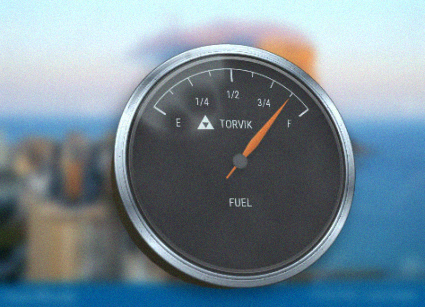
value=0.875
